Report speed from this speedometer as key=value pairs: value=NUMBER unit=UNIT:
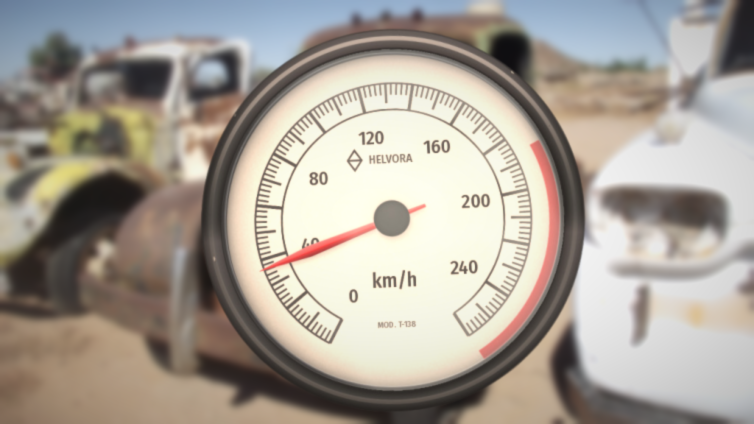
value=36 unit=km/h
